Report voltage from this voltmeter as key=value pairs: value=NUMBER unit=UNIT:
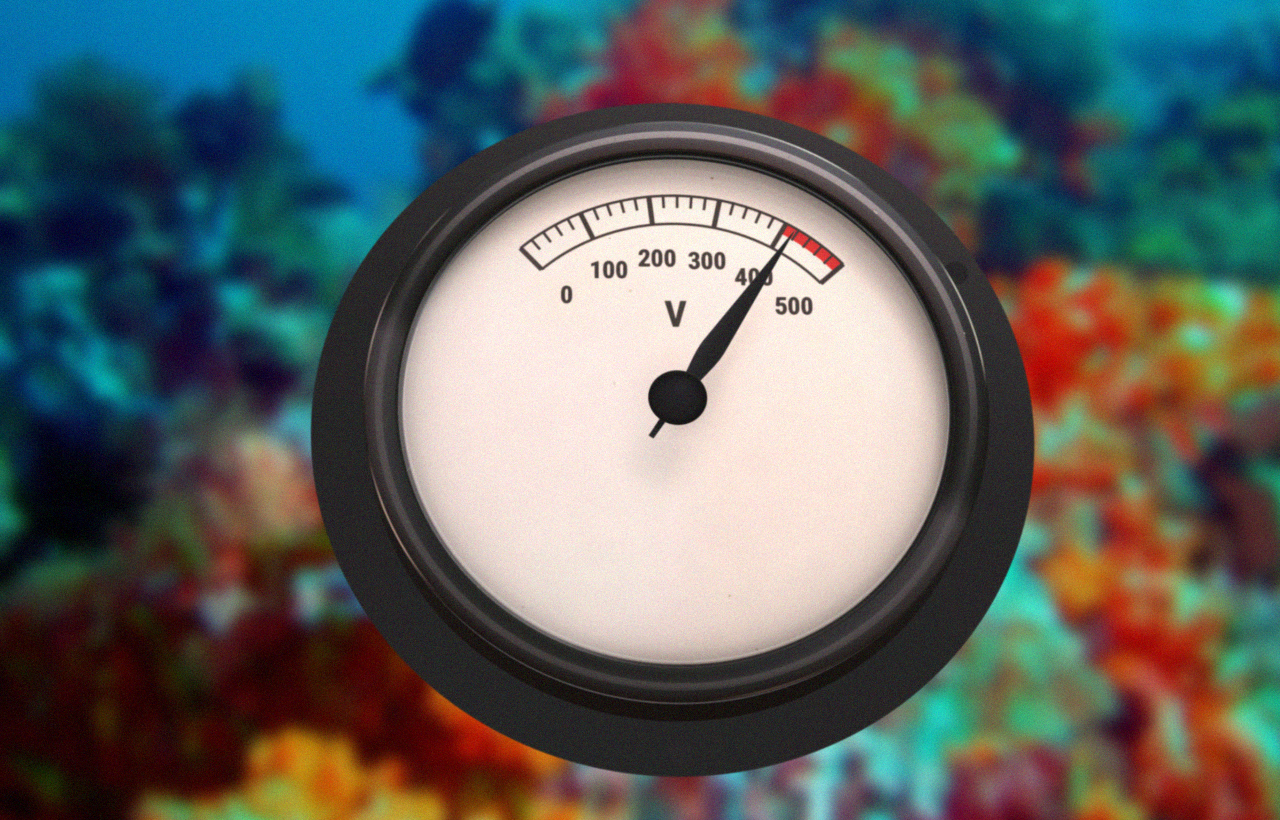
value=420 unit=V
